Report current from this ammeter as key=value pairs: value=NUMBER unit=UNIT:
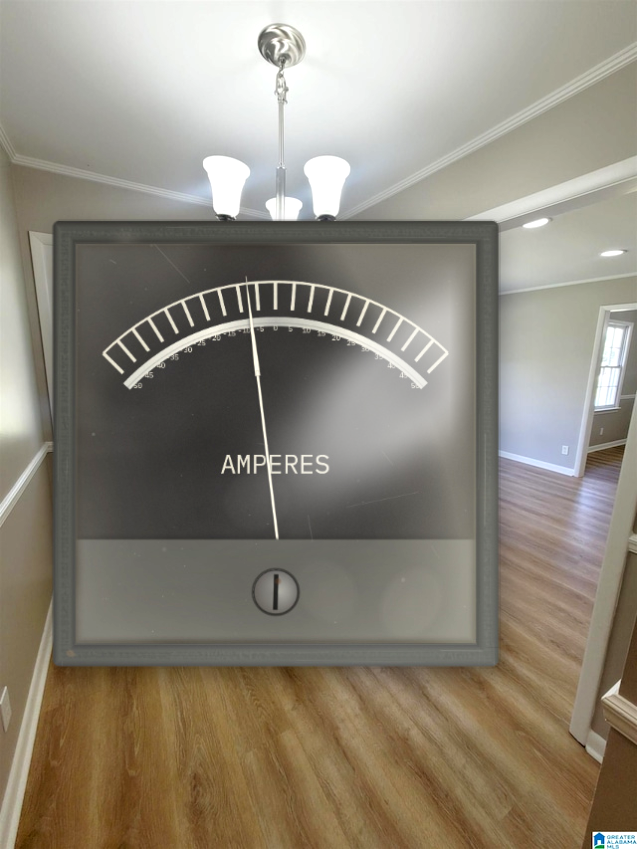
value=-7.5 unit=A
